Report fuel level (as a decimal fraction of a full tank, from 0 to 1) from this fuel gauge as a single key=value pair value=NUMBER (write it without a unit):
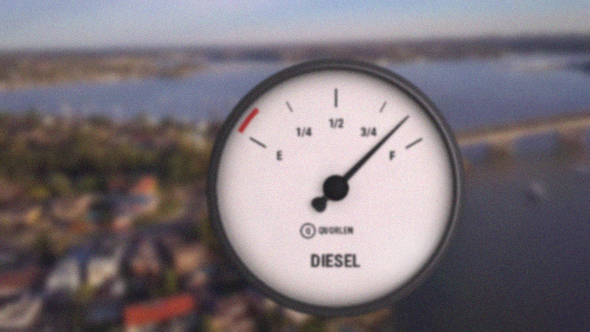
value=0.875
